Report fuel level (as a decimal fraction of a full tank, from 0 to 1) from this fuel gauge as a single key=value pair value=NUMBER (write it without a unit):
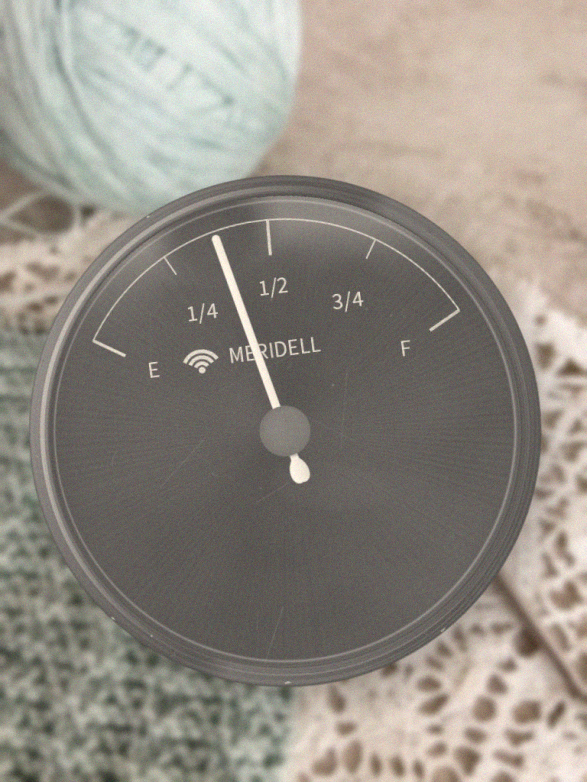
value=0.375
